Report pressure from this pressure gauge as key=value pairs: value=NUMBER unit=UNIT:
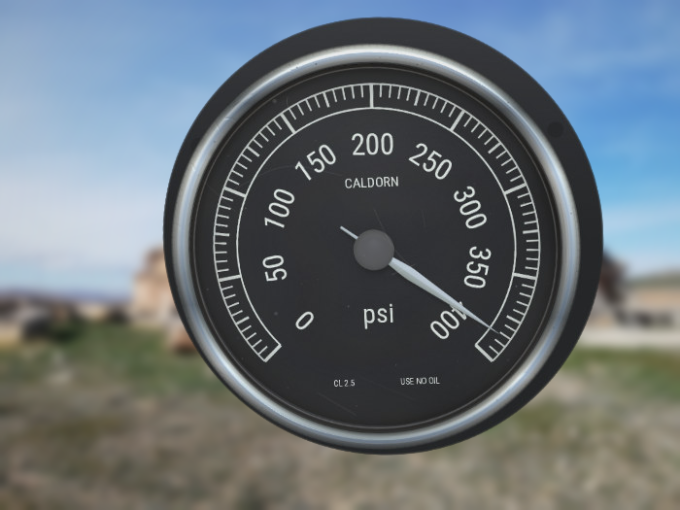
value=385 unit=psi
